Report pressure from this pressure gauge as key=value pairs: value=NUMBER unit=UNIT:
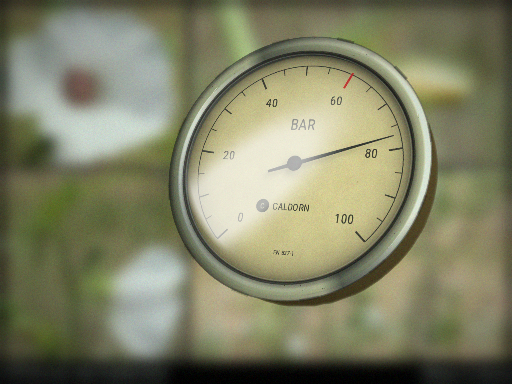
value=77.5 unit=bar
